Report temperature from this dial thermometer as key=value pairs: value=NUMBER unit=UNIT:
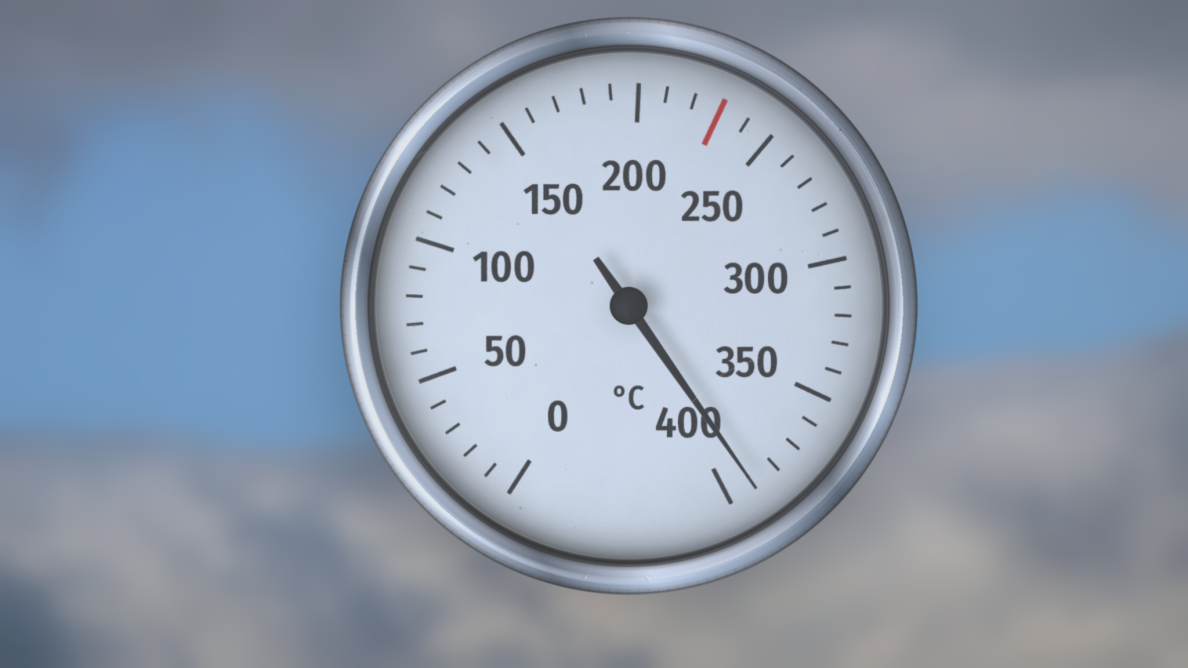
value=390 unit=°C
